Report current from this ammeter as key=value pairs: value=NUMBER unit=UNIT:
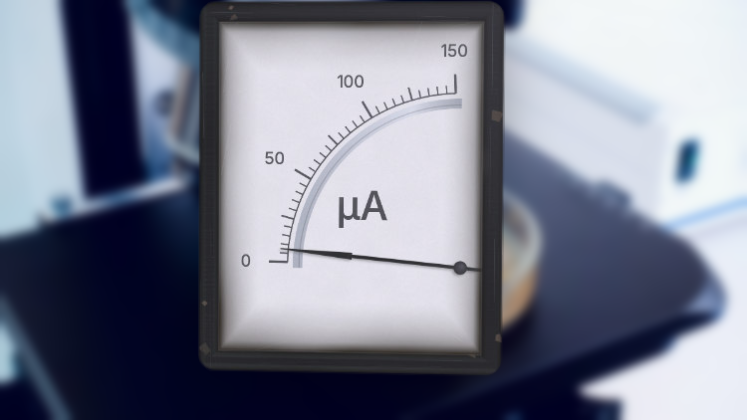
value=7.5 unit=µA
